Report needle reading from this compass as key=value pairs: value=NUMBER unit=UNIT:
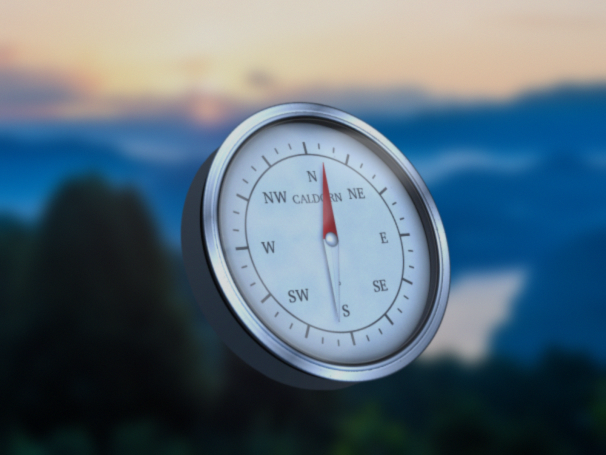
value=10 unit=°
